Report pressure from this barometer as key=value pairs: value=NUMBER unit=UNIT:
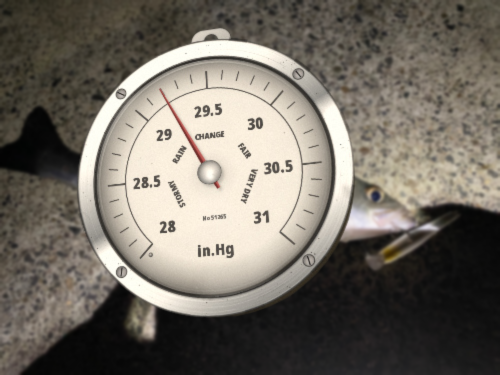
value=29.2 unit=inHg
